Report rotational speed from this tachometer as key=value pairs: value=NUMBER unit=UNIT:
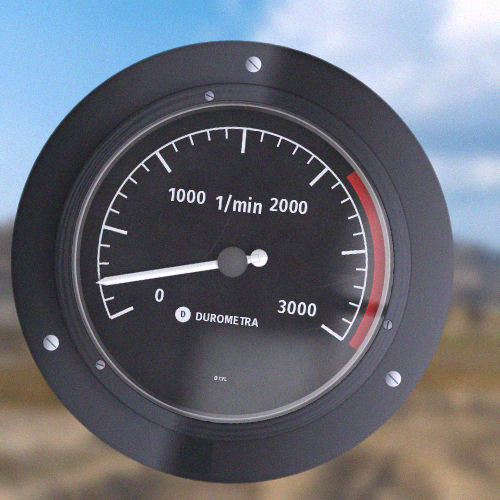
value=200 unit=rpm
